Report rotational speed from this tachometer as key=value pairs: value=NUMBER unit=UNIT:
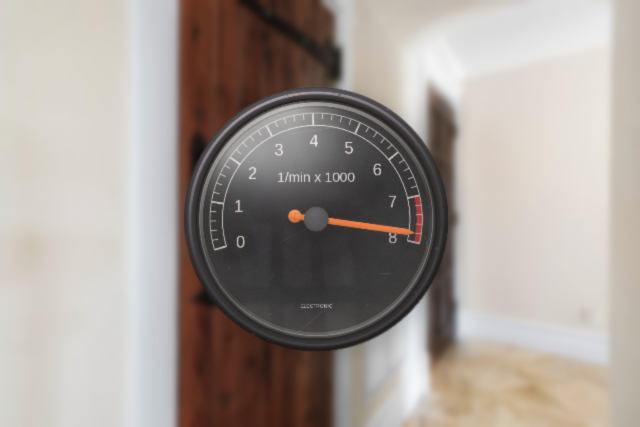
value=7800 unit=rpm
